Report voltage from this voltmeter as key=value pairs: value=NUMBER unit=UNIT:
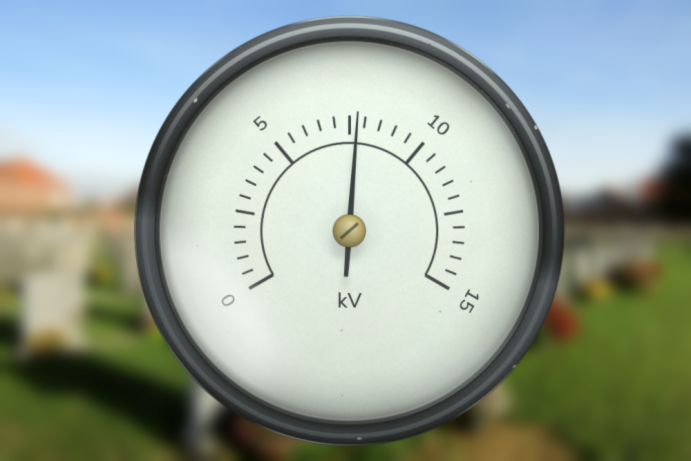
value=7.75 unit=kV
